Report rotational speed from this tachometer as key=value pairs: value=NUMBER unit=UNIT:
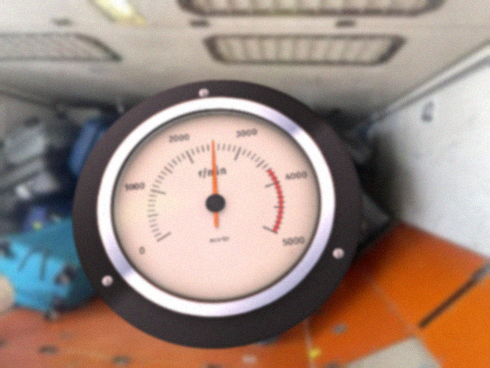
value=2500 unit=rpm
